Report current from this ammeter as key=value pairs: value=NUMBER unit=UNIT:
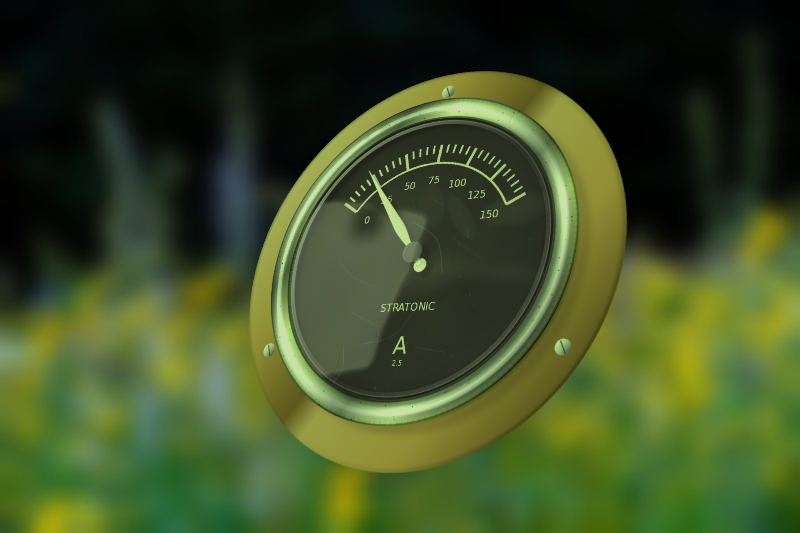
value=25 unit=A
